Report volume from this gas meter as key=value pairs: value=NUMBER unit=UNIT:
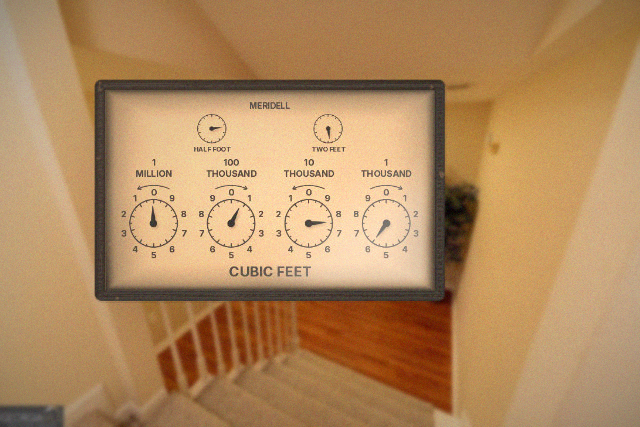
value=7600 unit=ft³
